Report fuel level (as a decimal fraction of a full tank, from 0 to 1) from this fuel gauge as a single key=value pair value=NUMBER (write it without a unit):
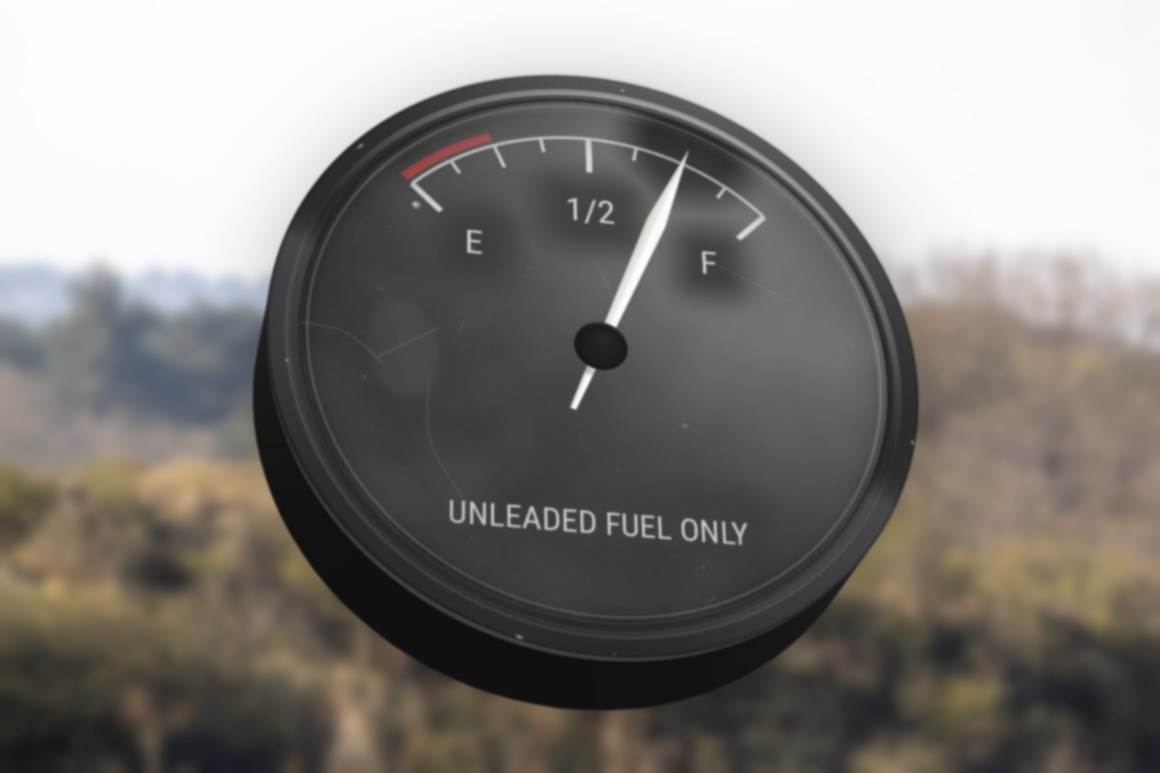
value=0.75
